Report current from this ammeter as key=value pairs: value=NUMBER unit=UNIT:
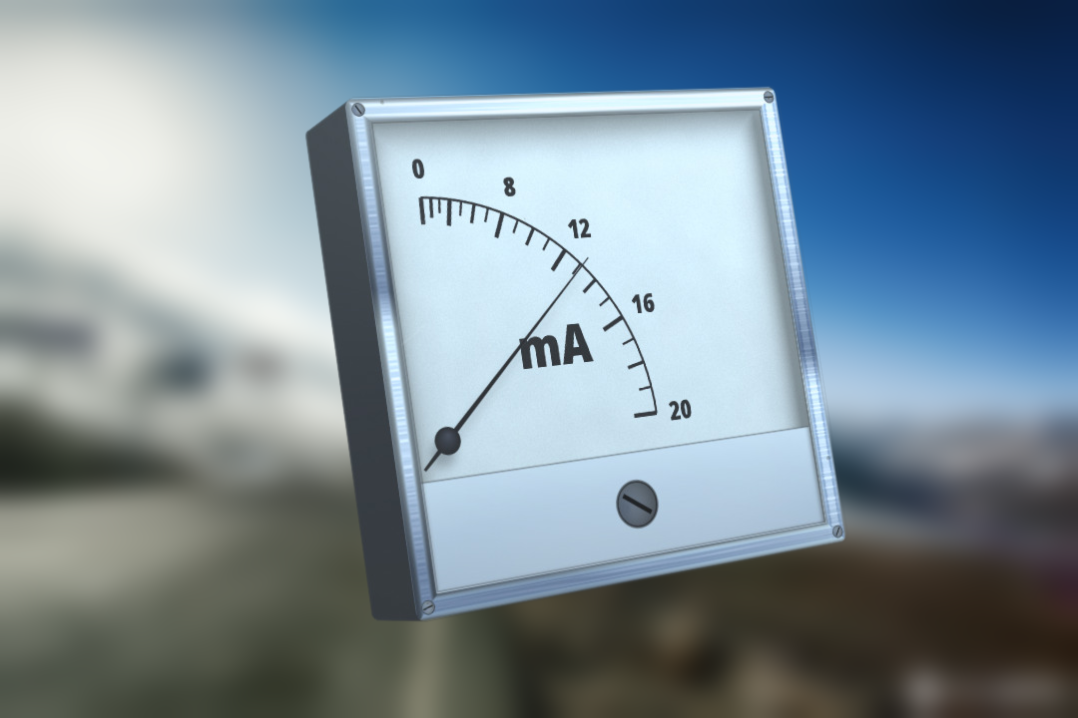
value=13 unit=mA
